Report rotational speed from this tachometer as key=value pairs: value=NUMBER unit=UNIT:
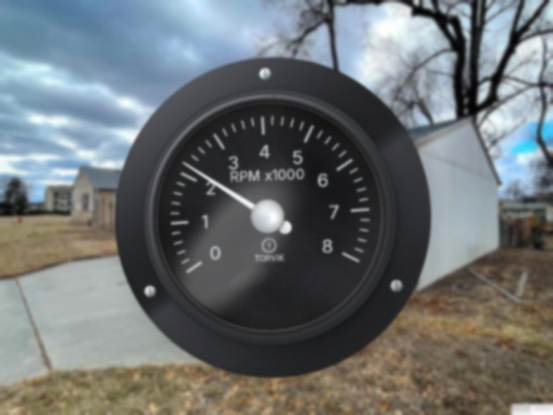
value=2200 unit=rpm
